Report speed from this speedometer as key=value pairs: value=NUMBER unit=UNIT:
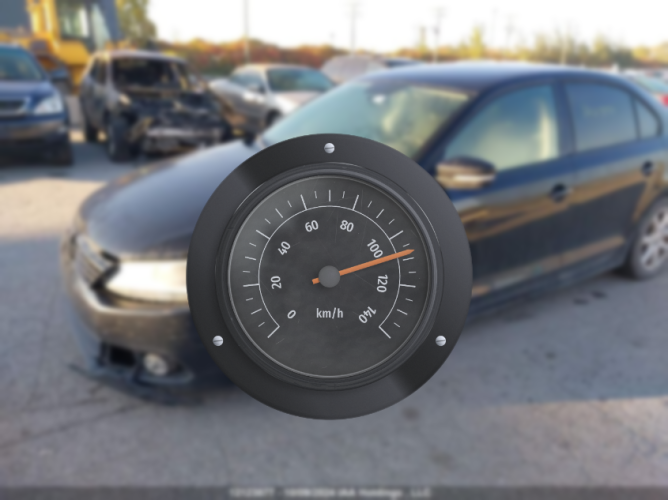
value=107.5 unit=km/h
